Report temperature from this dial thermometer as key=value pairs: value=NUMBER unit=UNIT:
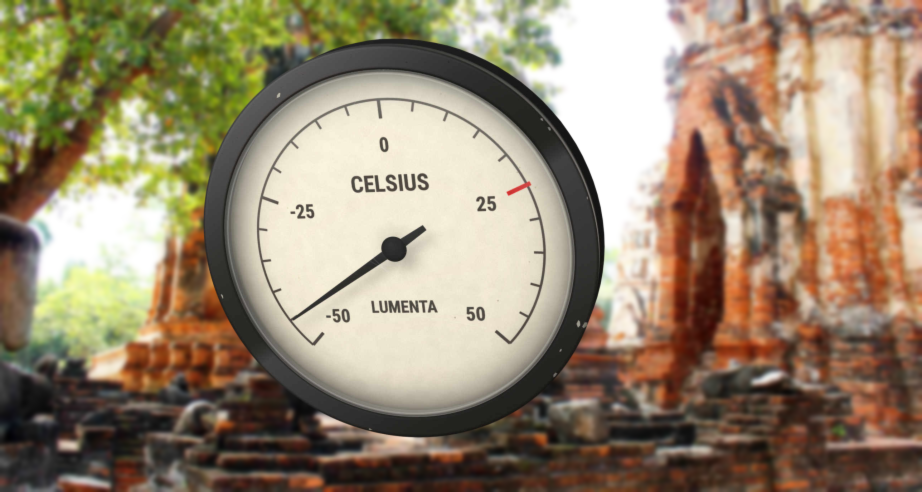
value=-45 unit=°C
